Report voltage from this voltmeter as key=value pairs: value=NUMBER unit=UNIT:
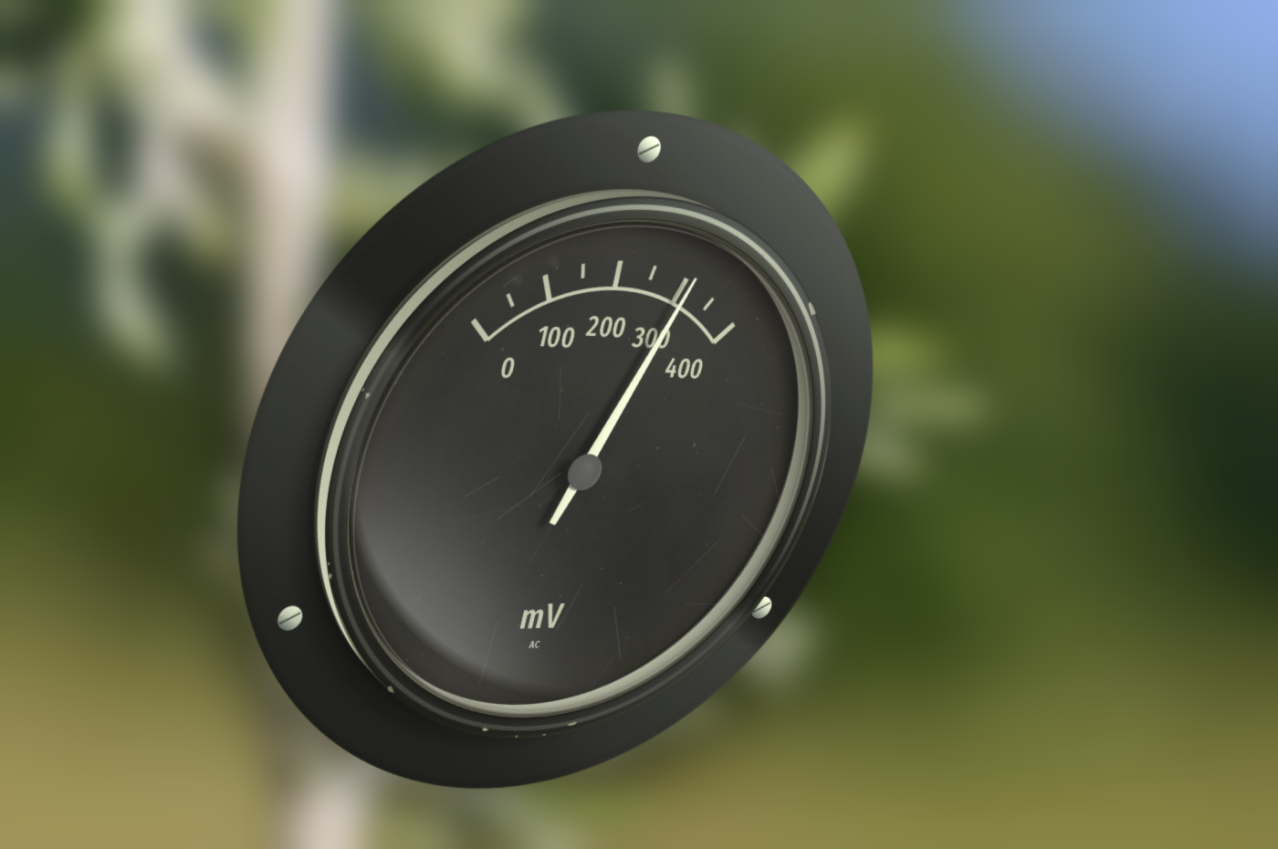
value=300 unit=mV
